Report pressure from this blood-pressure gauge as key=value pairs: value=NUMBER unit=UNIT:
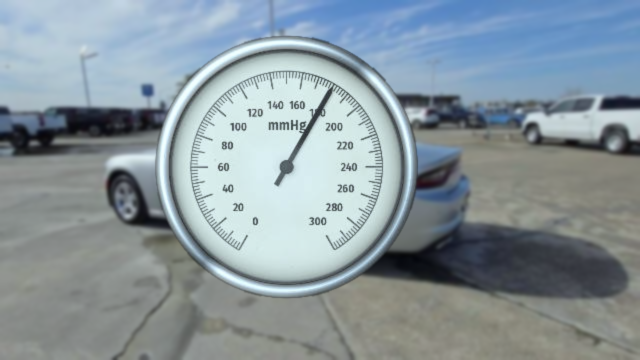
value=180 unit=mmHg
